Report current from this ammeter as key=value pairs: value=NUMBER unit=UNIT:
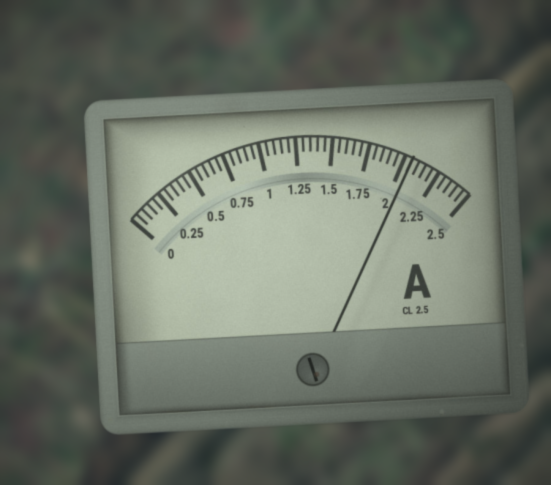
value=2.05 unit=A
